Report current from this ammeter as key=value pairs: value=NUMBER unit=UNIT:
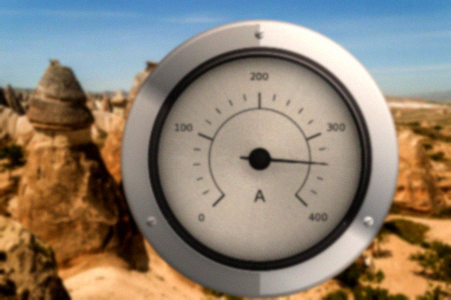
value=340 unit=A
